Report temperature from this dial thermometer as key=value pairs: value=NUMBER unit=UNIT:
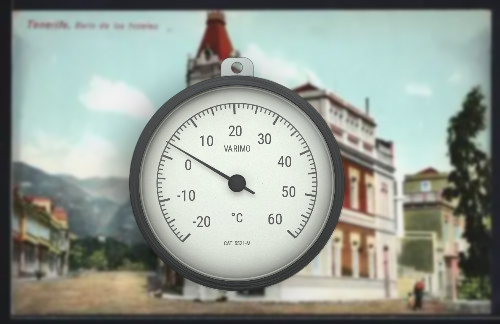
value=3 unit=°C
